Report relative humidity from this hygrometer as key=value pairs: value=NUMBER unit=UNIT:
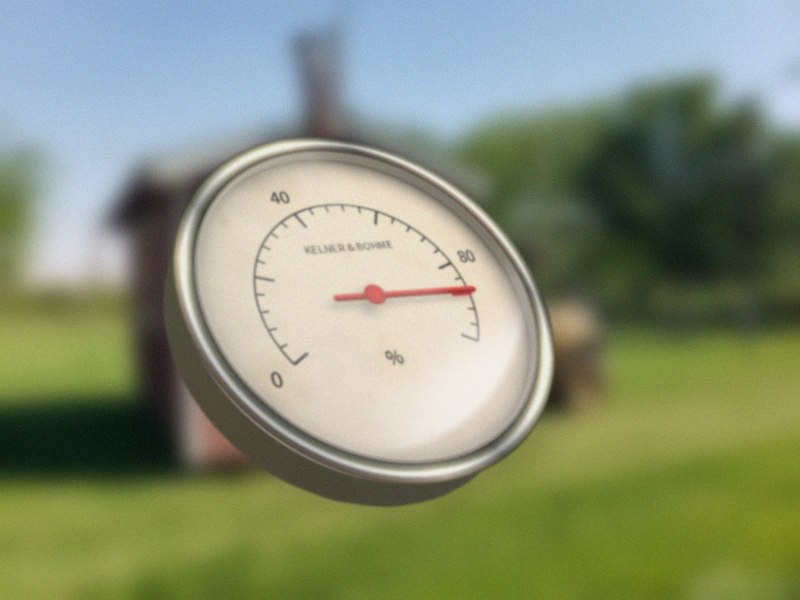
value=88 unit=%
